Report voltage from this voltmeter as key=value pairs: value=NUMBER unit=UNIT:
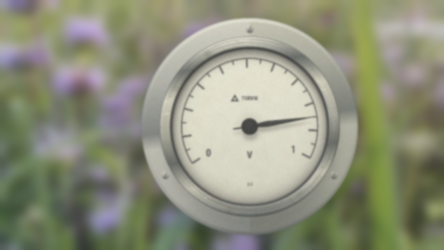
value=0.85 unit=V
